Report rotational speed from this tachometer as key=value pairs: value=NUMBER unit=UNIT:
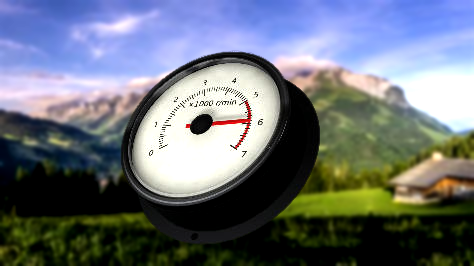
value=6000 unit=rpm
